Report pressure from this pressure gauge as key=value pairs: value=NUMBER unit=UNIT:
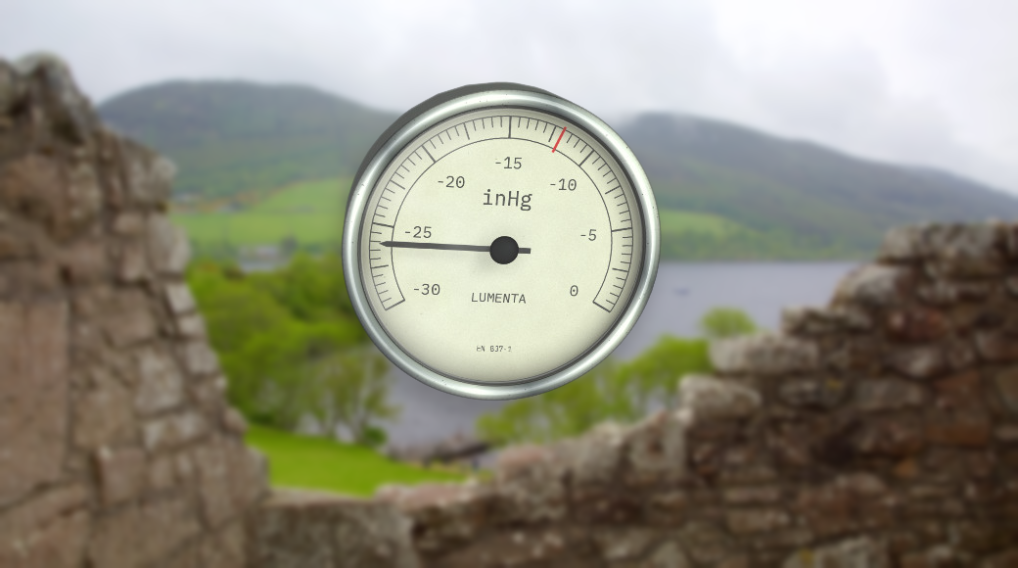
value=-26 unit=inHg
